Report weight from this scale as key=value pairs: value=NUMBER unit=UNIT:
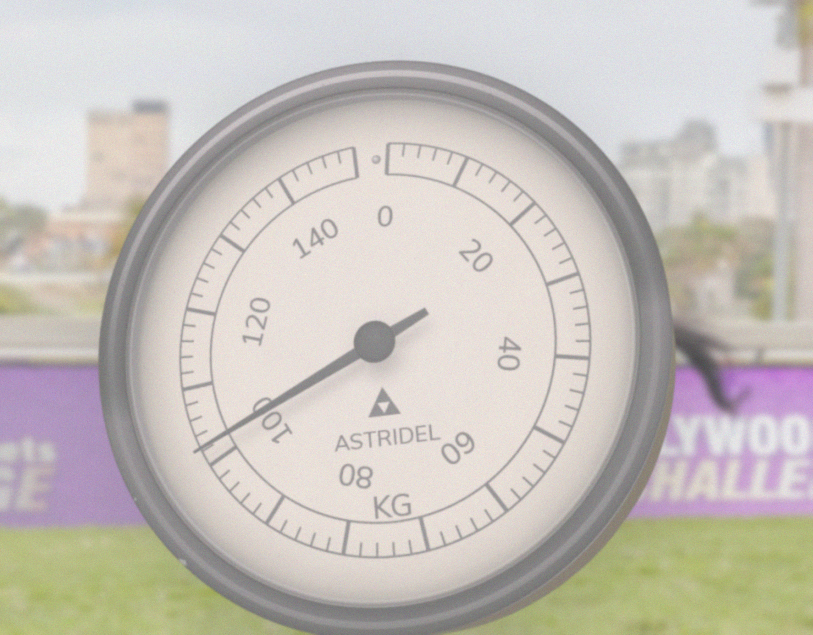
value=102 unit=kg
